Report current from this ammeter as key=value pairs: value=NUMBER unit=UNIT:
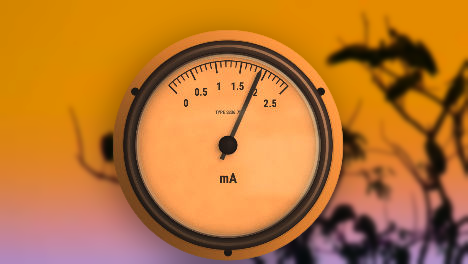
value=1.9 unit=mA
